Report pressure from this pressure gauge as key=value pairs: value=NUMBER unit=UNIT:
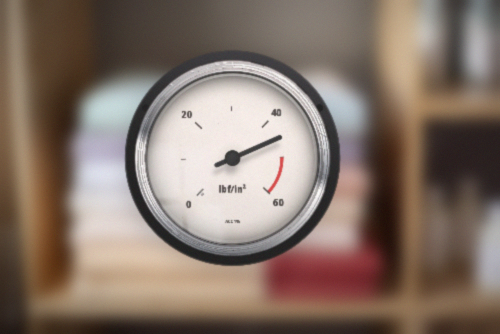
value=45 unit=psi
